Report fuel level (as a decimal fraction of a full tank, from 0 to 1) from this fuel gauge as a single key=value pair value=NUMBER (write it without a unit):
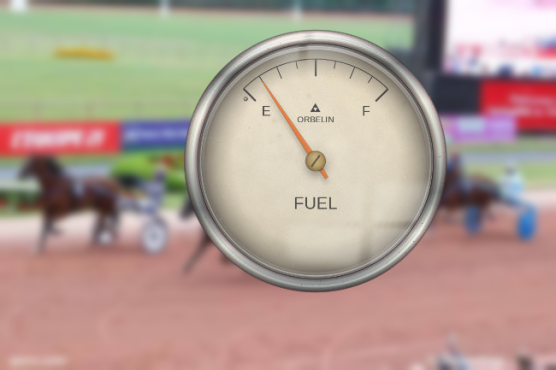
value=0.125
